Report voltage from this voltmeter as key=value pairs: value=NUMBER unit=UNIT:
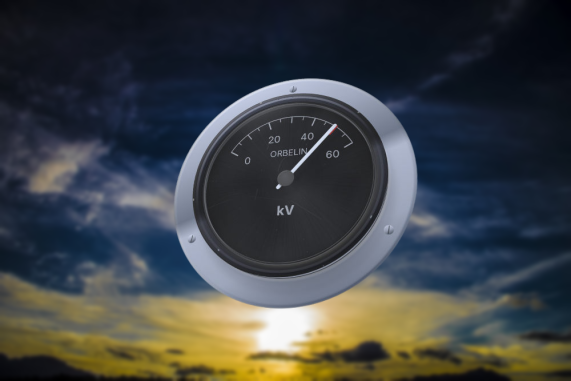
value=50 unit=kV
